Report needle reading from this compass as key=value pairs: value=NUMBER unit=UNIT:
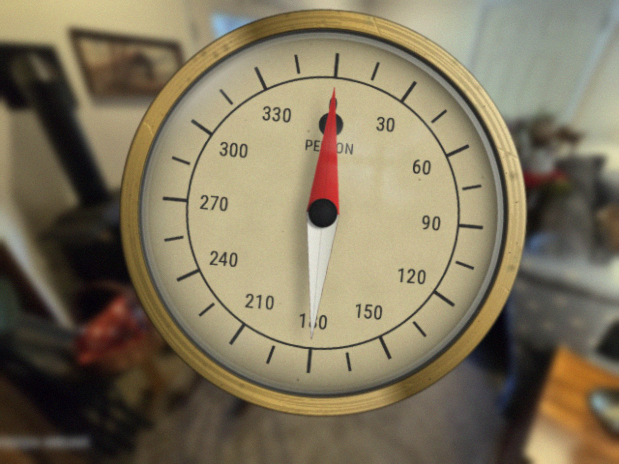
value=0 unit=°
